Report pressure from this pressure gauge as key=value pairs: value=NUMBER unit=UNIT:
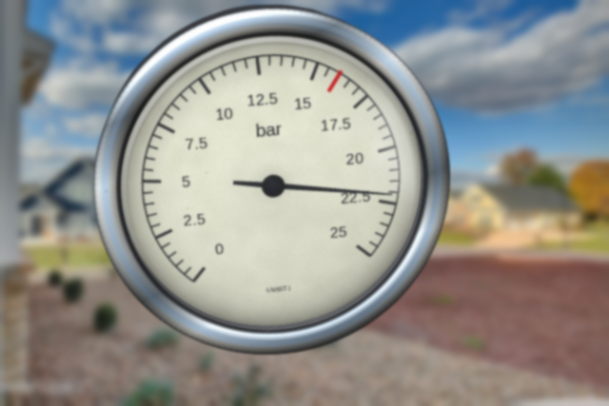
value=22 unit=bar
